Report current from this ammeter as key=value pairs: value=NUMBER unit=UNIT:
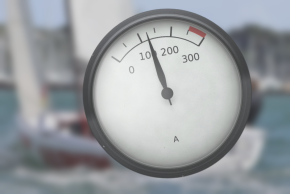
value=125 unit=A
